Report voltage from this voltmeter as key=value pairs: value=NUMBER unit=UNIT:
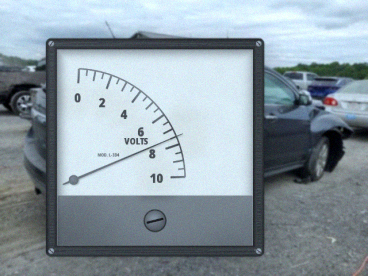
value=7.5 unit=V
